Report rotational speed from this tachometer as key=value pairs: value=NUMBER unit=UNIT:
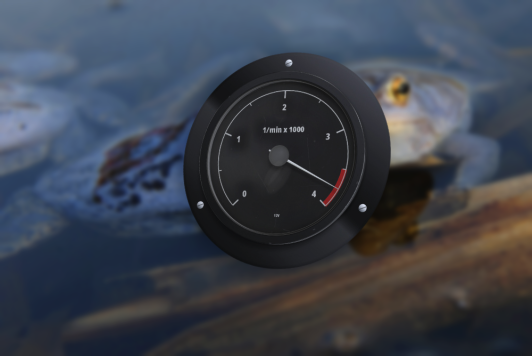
value=3750 unit=rpm
